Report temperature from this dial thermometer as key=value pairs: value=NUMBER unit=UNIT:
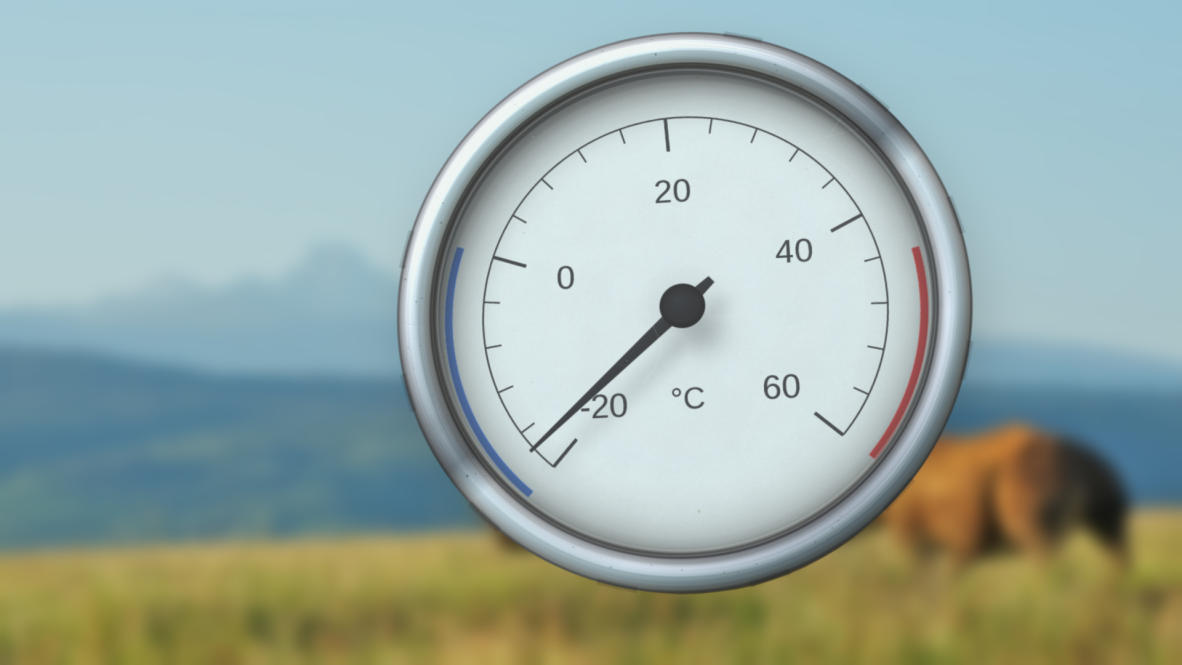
value=-18 unit=°C
